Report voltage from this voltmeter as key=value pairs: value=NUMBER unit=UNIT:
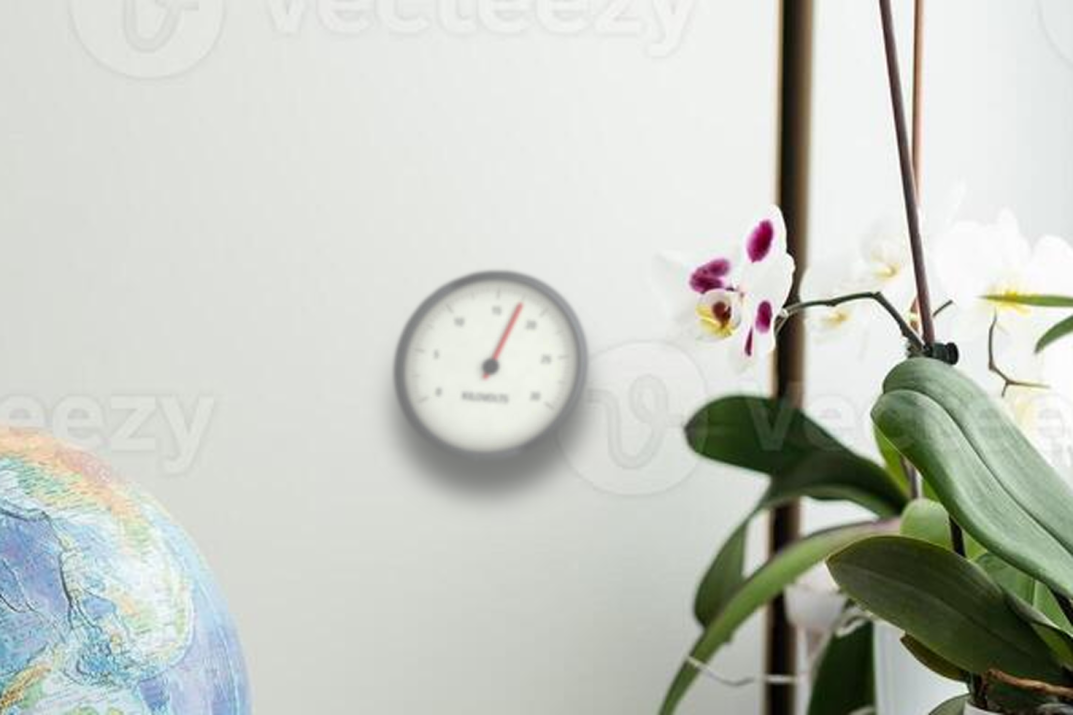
value=17.5 unit=kV
